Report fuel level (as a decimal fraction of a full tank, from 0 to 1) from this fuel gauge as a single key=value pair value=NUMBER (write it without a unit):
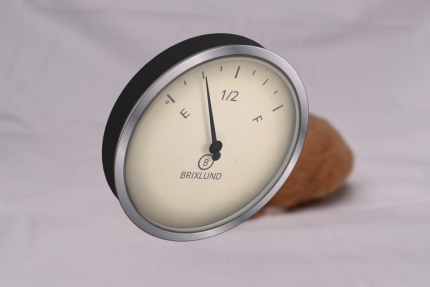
value=0.25
